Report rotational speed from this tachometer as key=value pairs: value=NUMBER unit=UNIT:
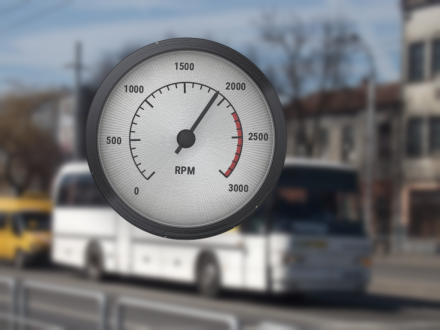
value=1900 unit=rpm
